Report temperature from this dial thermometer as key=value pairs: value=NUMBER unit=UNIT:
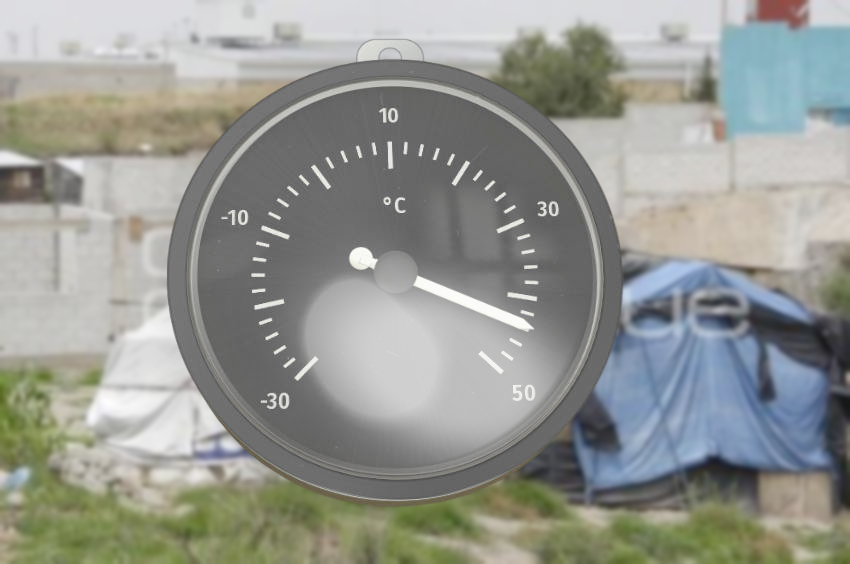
value=44 unit=°C
